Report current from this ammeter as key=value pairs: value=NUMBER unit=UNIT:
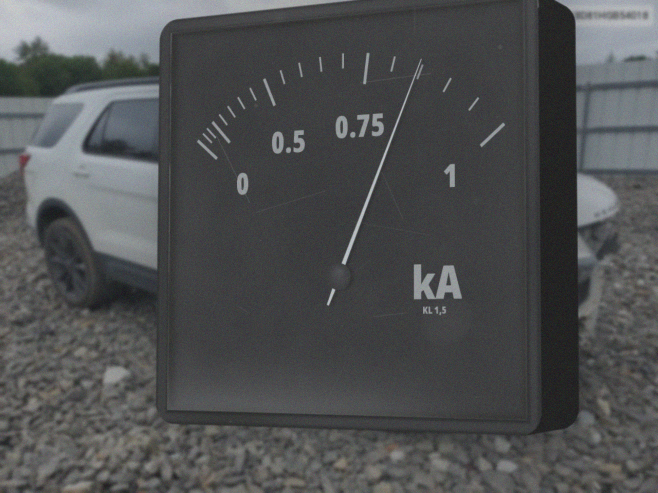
value=0.85 unit=kA
